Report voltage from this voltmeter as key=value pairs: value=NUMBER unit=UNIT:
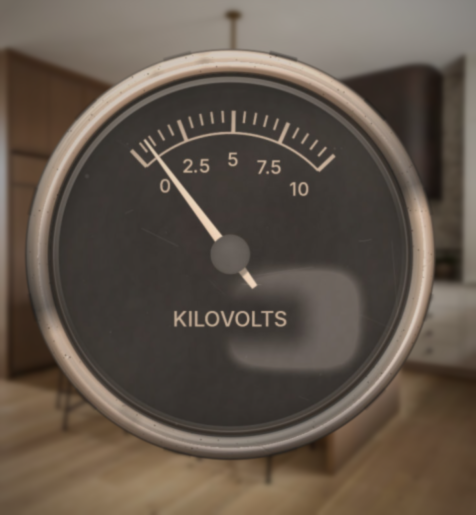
value=0.75 unit=kV
